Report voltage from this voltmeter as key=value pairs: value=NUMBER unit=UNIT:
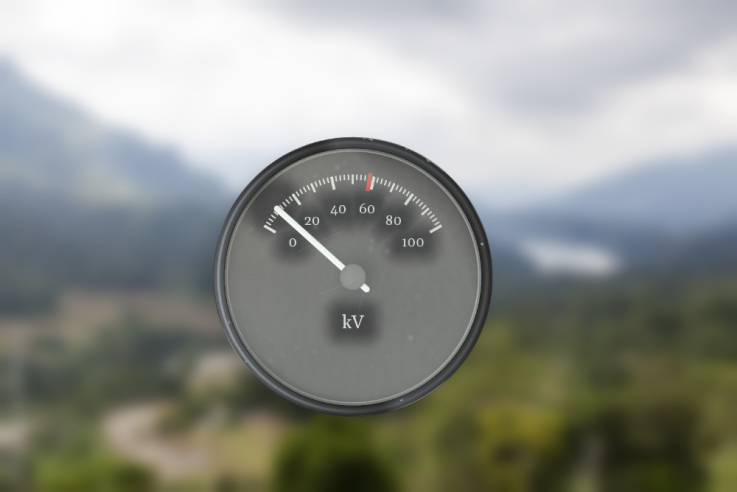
value=10 unit=kV
